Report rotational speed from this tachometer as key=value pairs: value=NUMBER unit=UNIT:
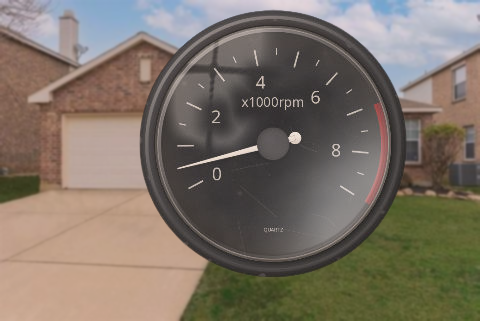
value=500 unit=rpm
